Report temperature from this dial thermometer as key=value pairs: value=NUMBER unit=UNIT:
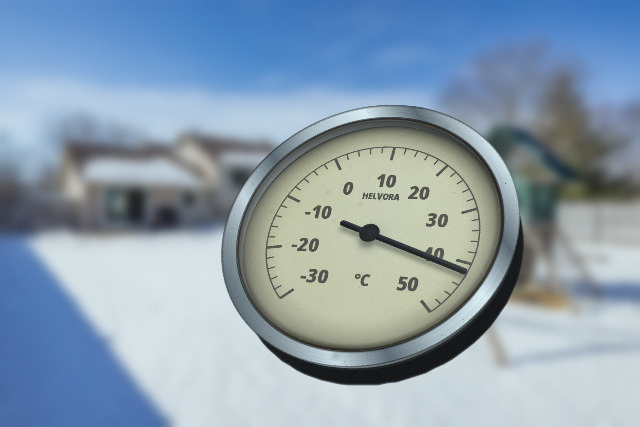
value=42 unit=°C
